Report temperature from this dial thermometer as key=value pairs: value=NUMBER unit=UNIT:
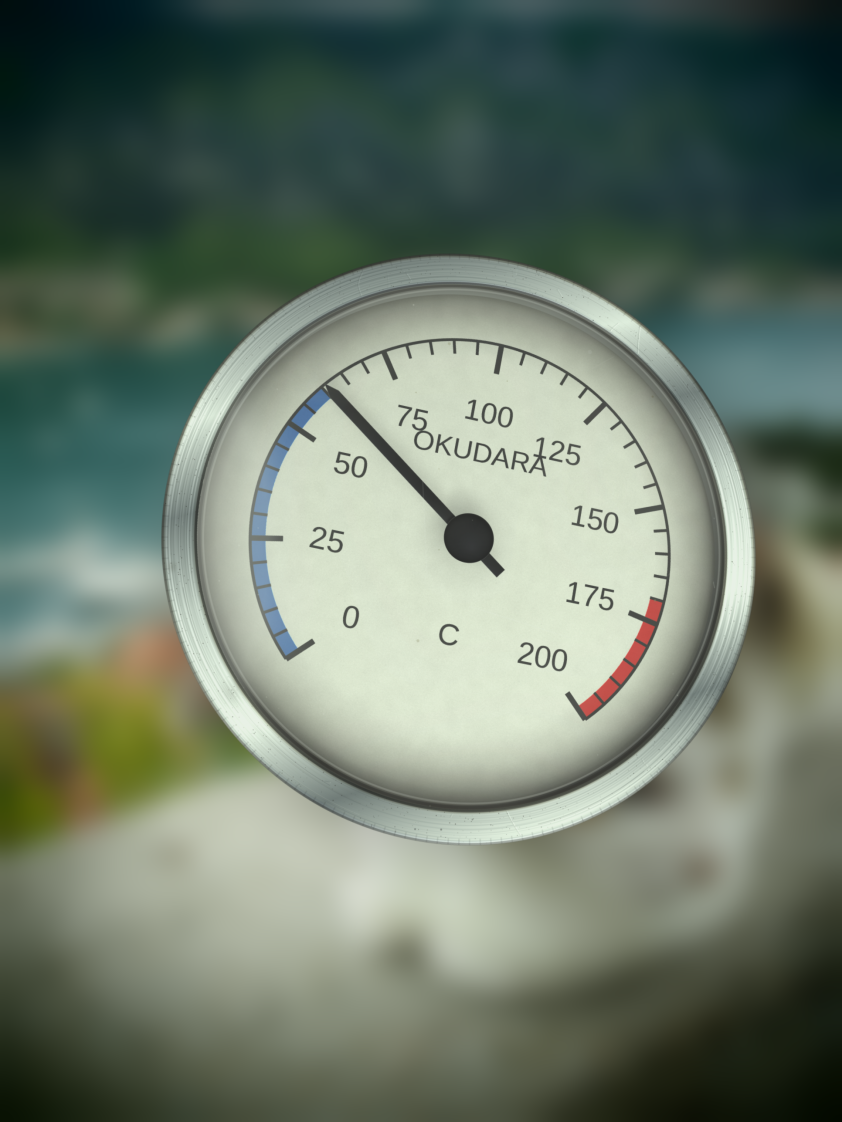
value=60 unit=°C
